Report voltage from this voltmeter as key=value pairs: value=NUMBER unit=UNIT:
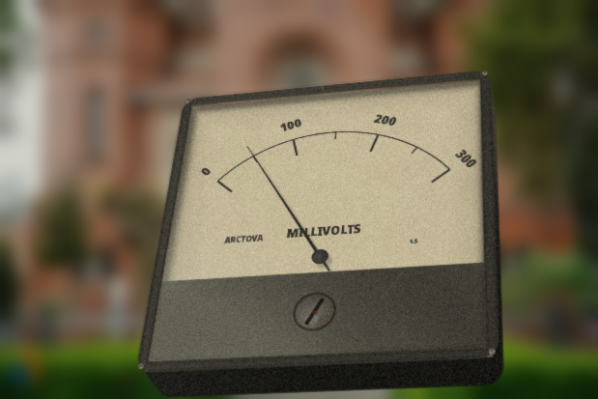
value=50 unit=mV
